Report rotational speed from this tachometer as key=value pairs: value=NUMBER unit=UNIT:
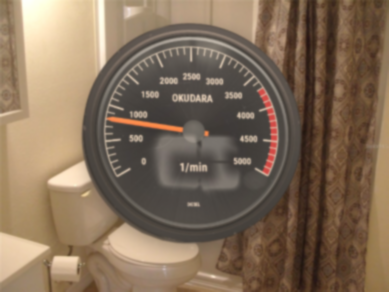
value=800 unit=rpm
